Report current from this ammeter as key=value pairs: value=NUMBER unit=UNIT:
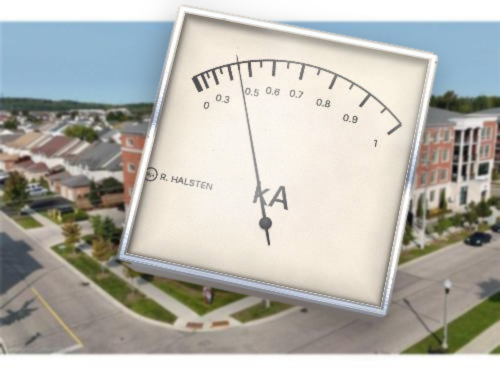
value=0.45 unit=kA
